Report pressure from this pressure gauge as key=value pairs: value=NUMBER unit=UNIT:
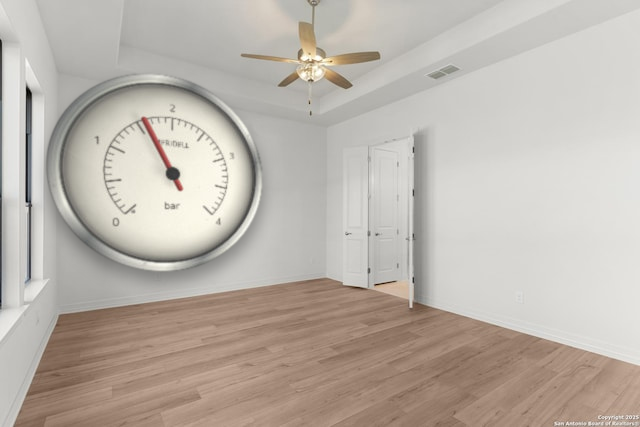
value=1.6 unit=bar
